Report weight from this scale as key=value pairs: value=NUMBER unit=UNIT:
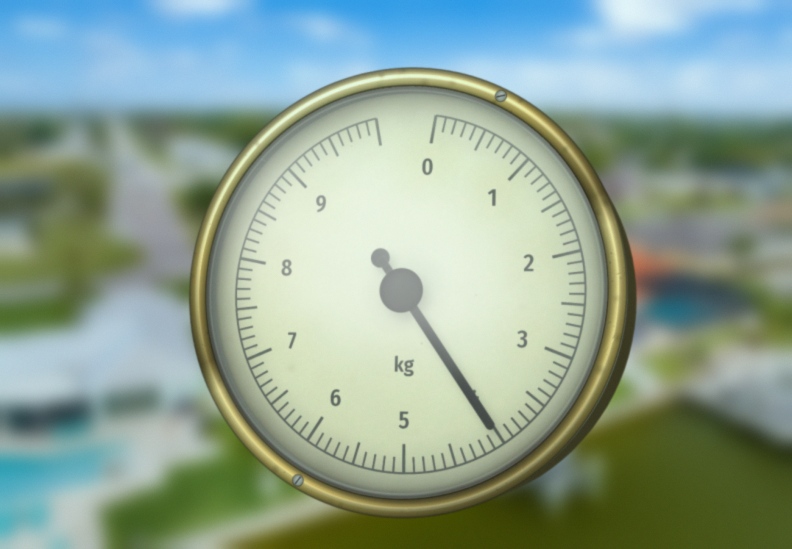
value=4 unit=kg
